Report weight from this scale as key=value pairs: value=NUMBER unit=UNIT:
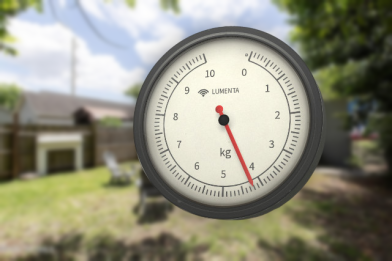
value=4.2 unit=kg
